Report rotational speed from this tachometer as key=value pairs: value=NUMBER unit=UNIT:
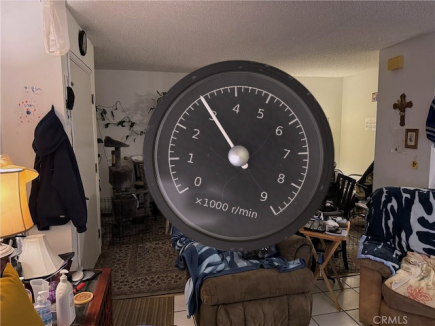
value=3000 unit=rpm
